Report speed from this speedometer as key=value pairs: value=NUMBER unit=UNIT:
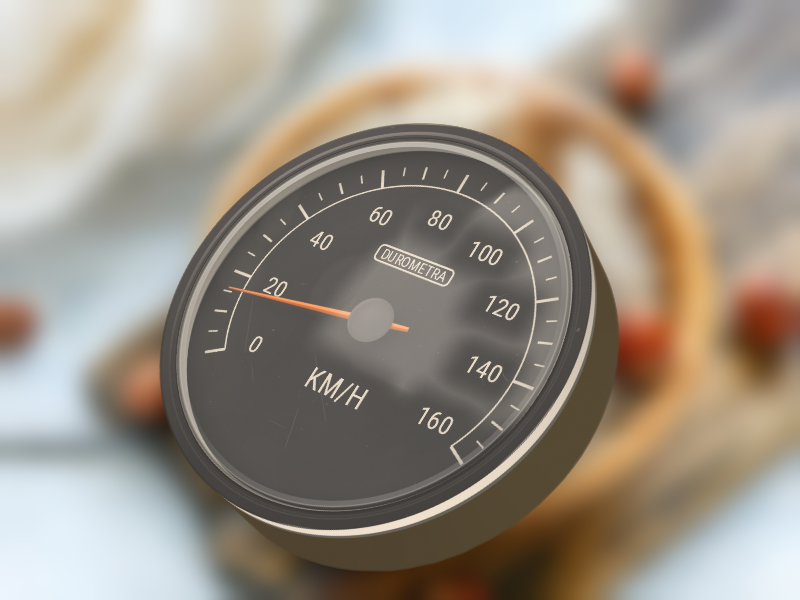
value=15 unit=km/h
